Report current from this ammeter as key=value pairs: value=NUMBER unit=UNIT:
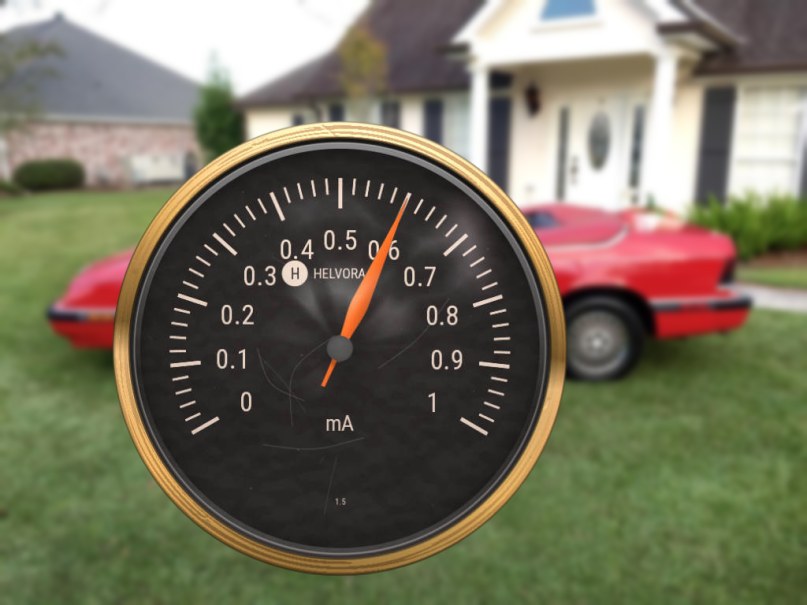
value=0.6 unit=mA
